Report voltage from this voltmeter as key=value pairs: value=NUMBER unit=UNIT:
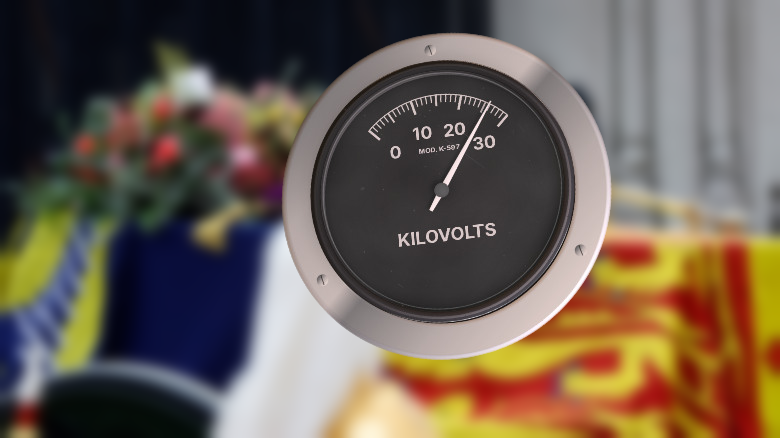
value=26 unit=kV
